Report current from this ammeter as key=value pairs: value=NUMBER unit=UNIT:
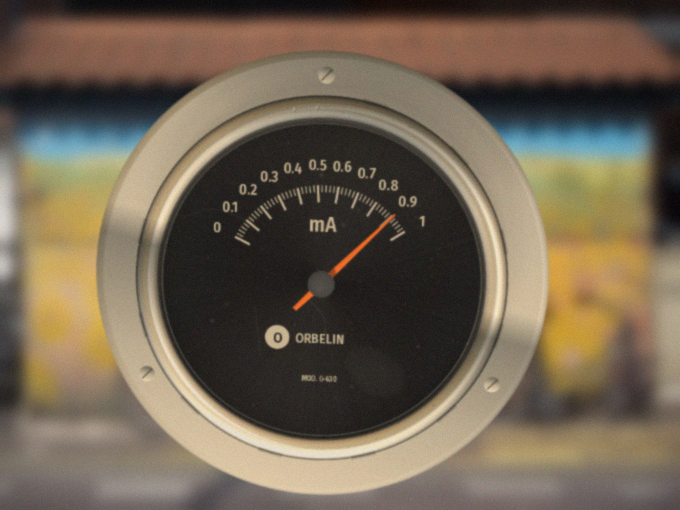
value=0.9 unit=mA
